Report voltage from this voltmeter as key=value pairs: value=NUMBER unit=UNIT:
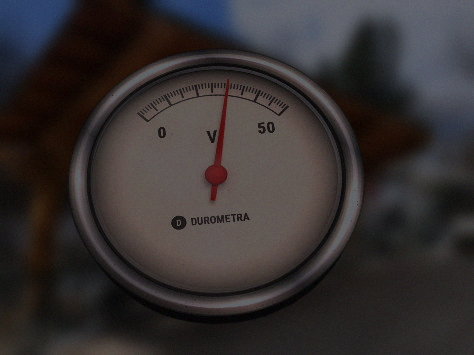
value=30 unit=V
